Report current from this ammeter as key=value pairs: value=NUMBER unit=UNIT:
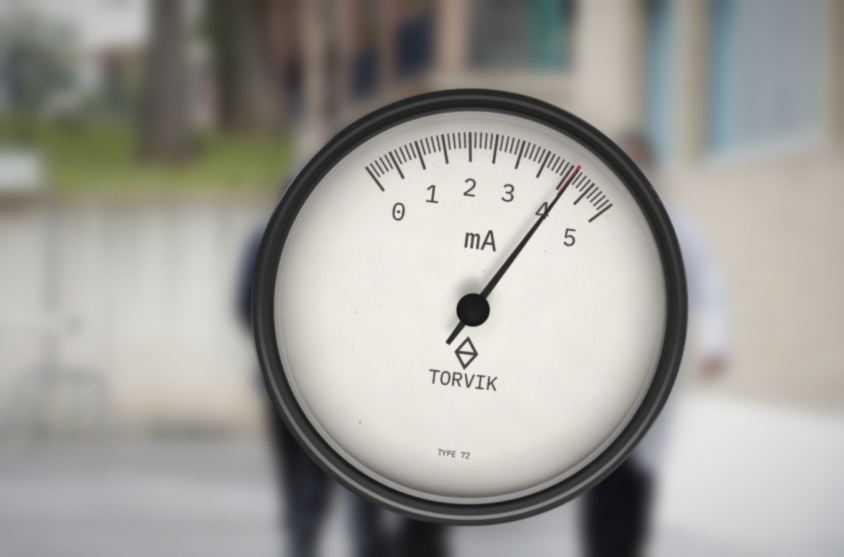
value=4.1 unit=mA
